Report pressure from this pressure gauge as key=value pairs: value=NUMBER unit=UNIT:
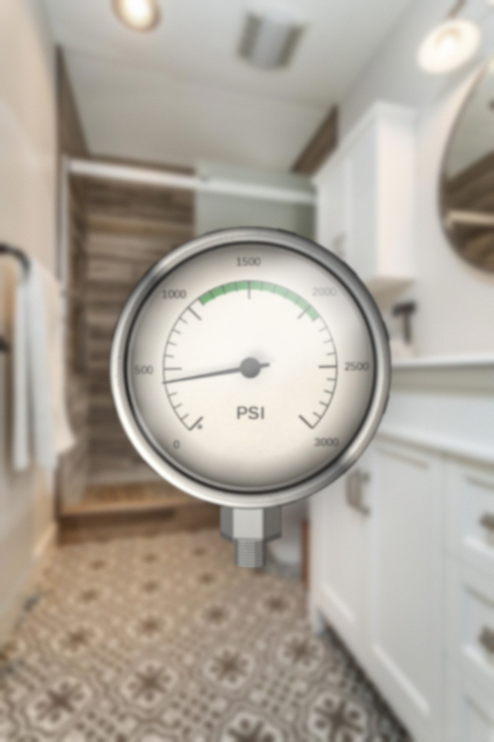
value=400 unit=psi
